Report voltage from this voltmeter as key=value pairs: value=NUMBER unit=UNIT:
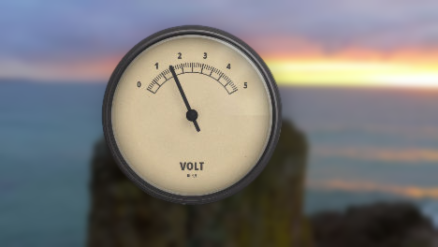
value=1.5 unit=V
